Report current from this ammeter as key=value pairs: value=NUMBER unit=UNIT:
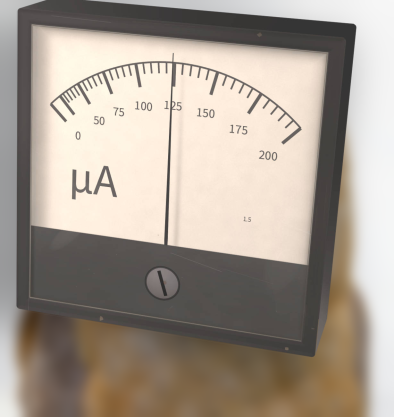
value=125 unit=µA
